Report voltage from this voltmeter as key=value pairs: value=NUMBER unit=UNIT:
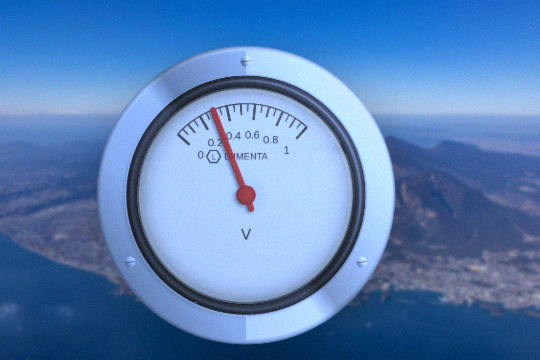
value=0.3 unit=V
